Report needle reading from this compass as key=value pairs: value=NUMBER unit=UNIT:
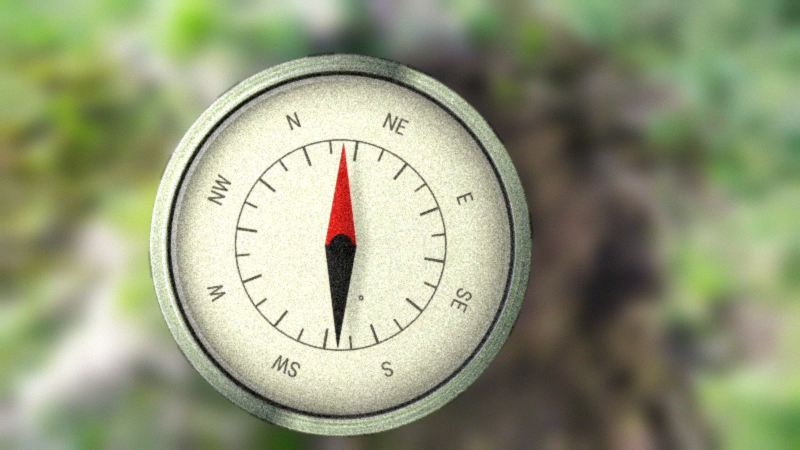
value=22.5 unit=°
